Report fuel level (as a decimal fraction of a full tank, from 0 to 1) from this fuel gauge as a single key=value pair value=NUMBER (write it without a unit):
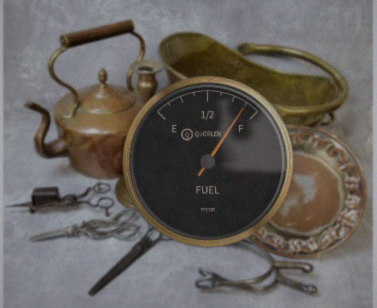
value=0.875
